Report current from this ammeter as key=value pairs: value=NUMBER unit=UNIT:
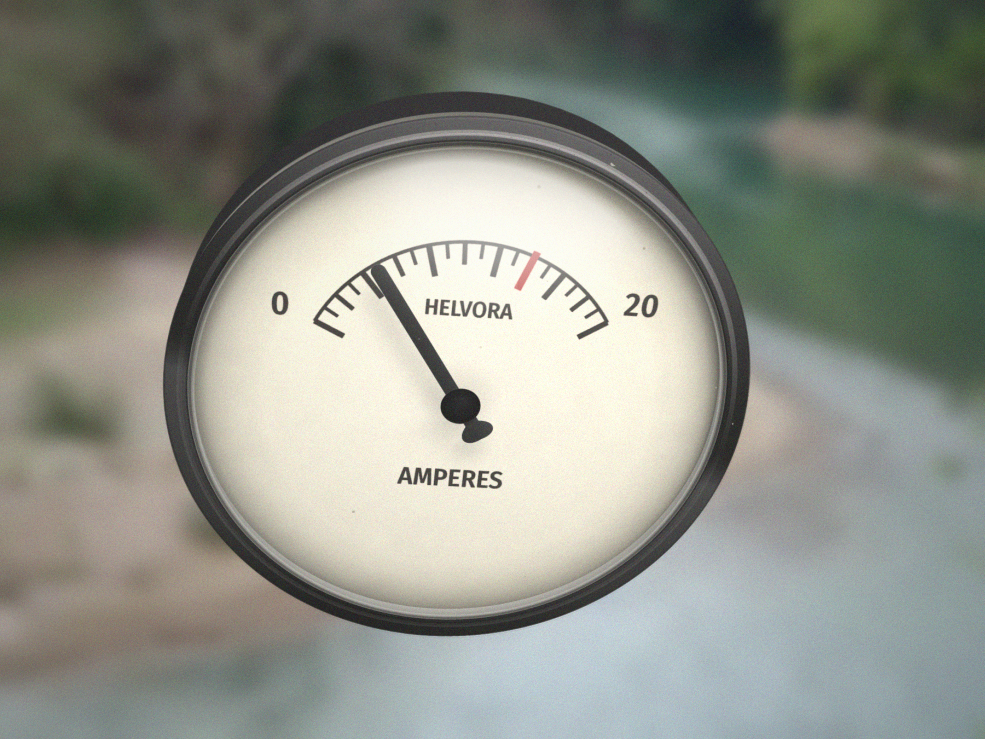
value=5 unit=A
